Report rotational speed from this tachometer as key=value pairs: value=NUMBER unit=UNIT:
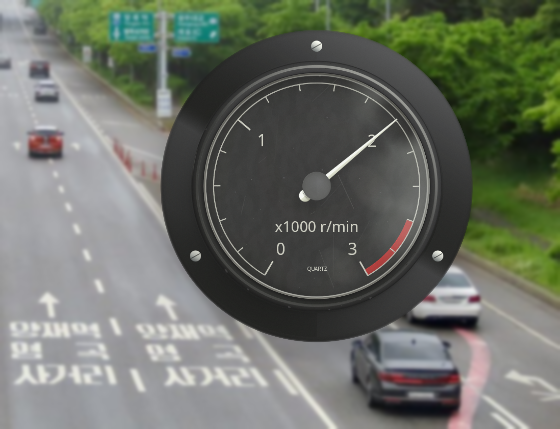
value=2000 unit=rpm
